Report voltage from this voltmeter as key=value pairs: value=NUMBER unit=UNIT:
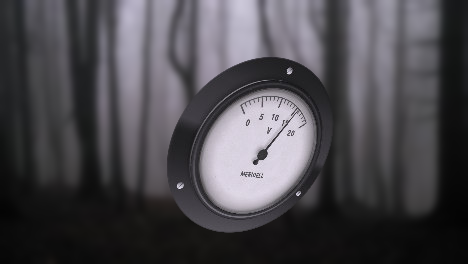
value=15 unit=V
